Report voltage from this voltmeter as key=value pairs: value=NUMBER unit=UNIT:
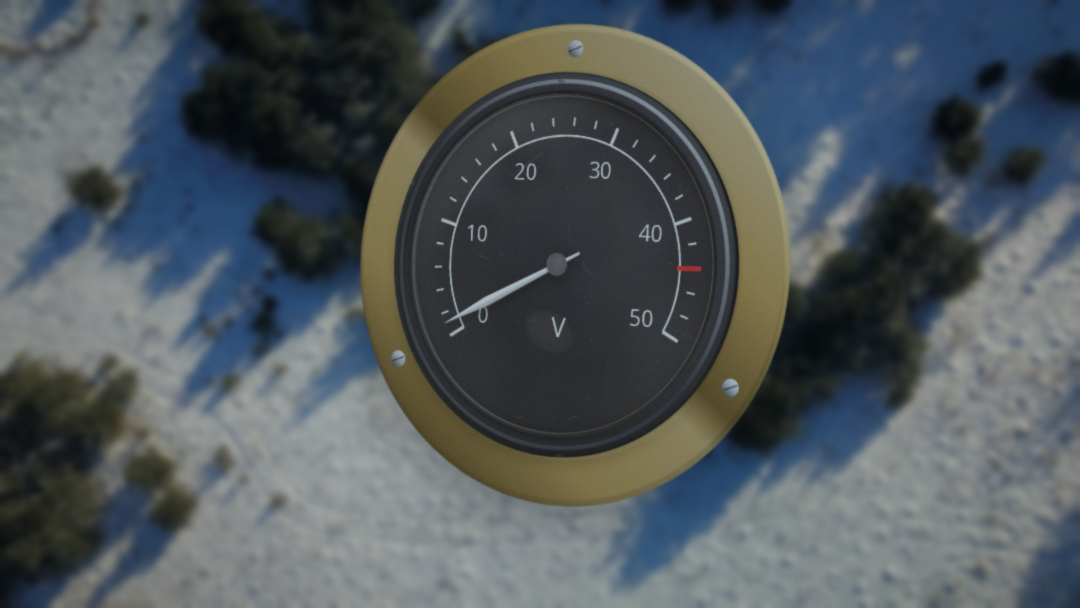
value=1 unit=V
